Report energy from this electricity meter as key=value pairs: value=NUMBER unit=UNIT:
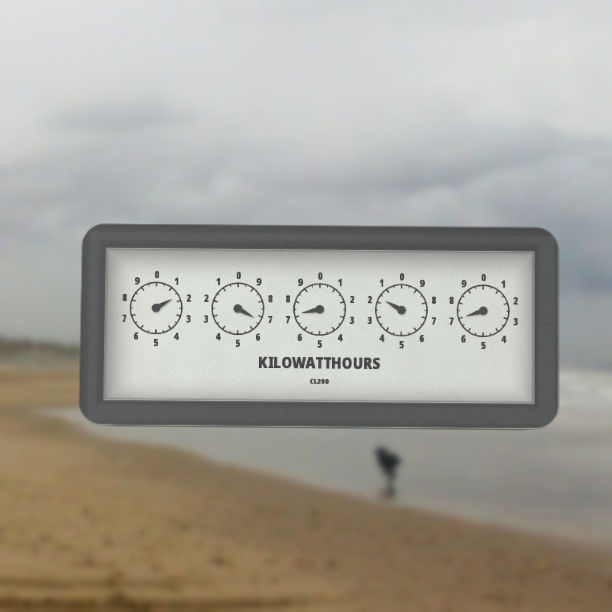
value=16717 unit=kWh
